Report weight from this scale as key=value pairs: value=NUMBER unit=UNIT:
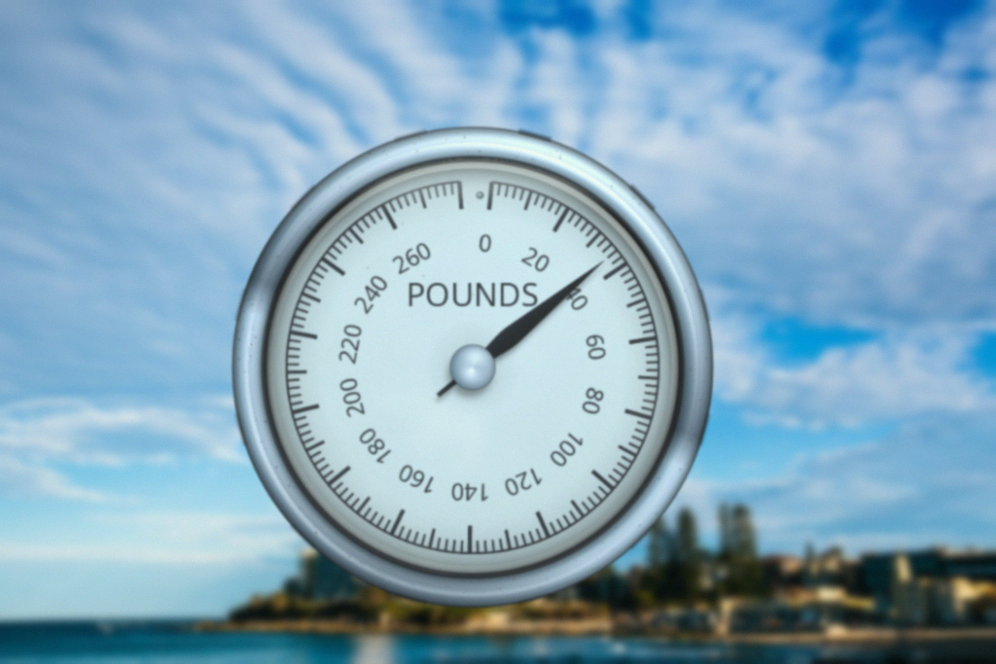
value=36 unit=lb
